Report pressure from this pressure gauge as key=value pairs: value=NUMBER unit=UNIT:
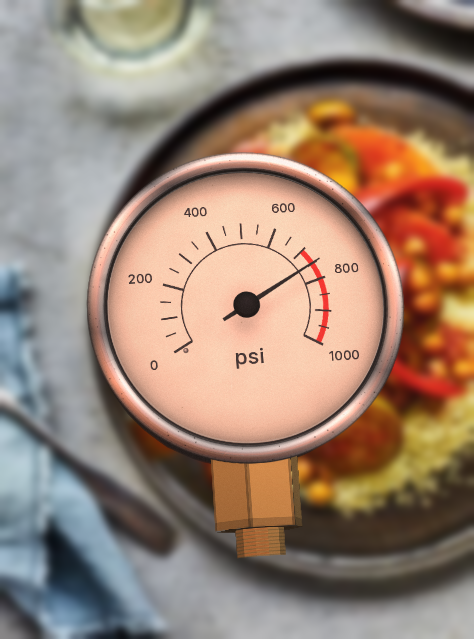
value=750 unit=psi
